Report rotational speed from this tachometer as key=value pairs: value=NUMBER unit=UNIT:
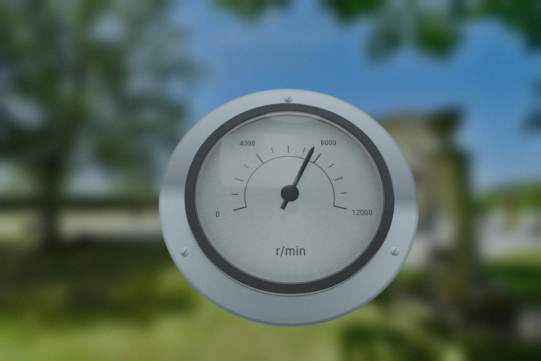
value=7500 unit=rpm
